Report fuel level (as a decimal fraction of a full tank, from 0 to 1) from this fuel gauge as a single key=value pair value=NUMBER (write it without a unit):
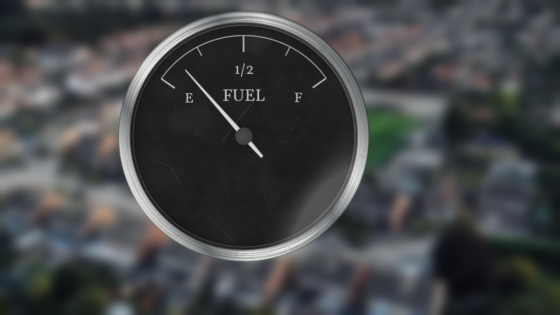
value=0.125
